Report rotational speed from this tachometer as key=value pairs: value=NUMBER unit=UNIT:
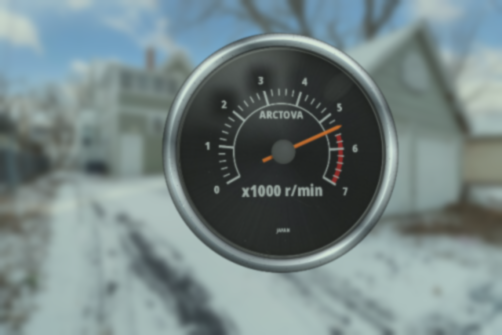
value=5400 unit=rpm
